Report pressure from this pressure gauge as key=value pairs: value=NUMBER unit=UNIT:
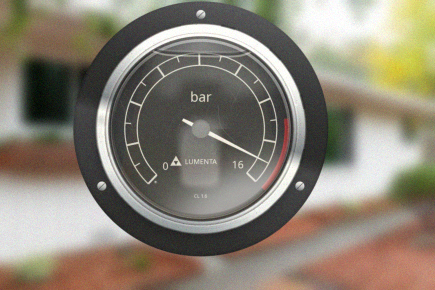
value=15 unit=bar
